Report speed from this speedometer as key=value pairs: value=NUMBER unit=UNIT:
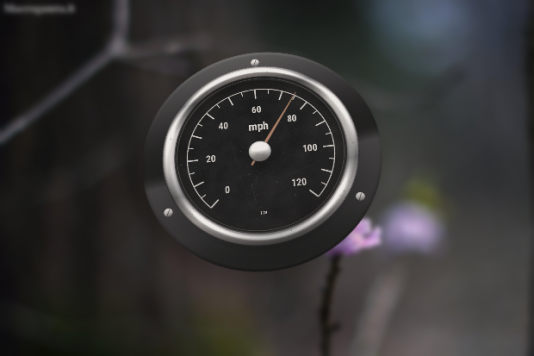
value=75 unit=mph
